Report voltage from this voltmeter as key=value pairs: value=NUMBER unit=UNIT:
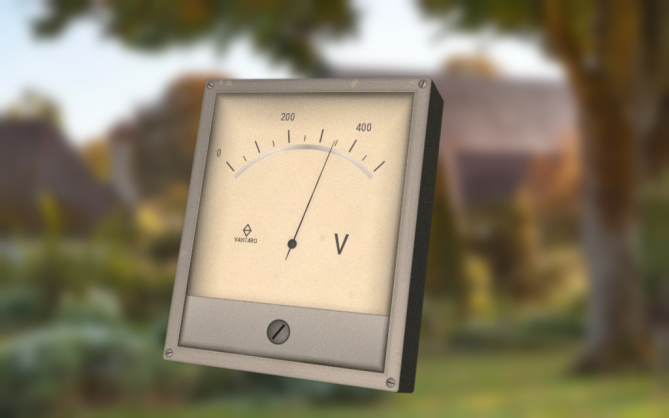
value=350 unit=V
